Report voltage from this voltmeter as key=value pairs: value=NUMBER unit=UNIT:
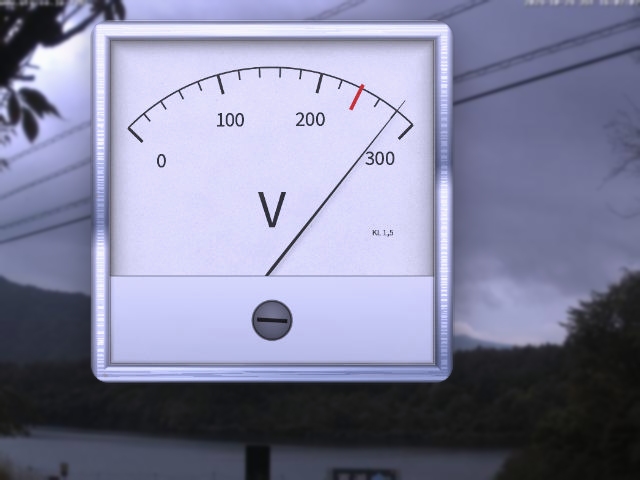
value=280 unit=V
